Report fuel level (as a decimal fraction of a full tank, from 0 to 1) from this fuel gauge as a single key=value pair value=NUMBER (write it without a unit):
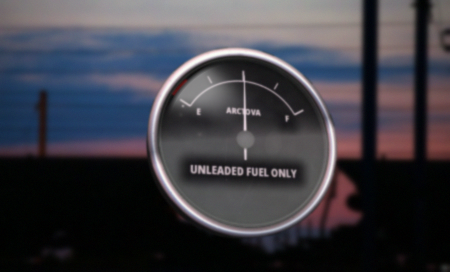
value=0.5
